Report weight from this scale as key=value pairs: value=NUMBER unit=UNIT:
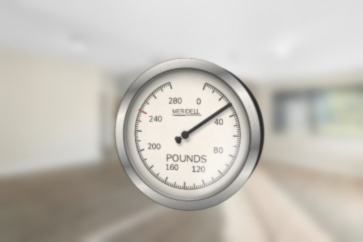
value=30 unit=lb
